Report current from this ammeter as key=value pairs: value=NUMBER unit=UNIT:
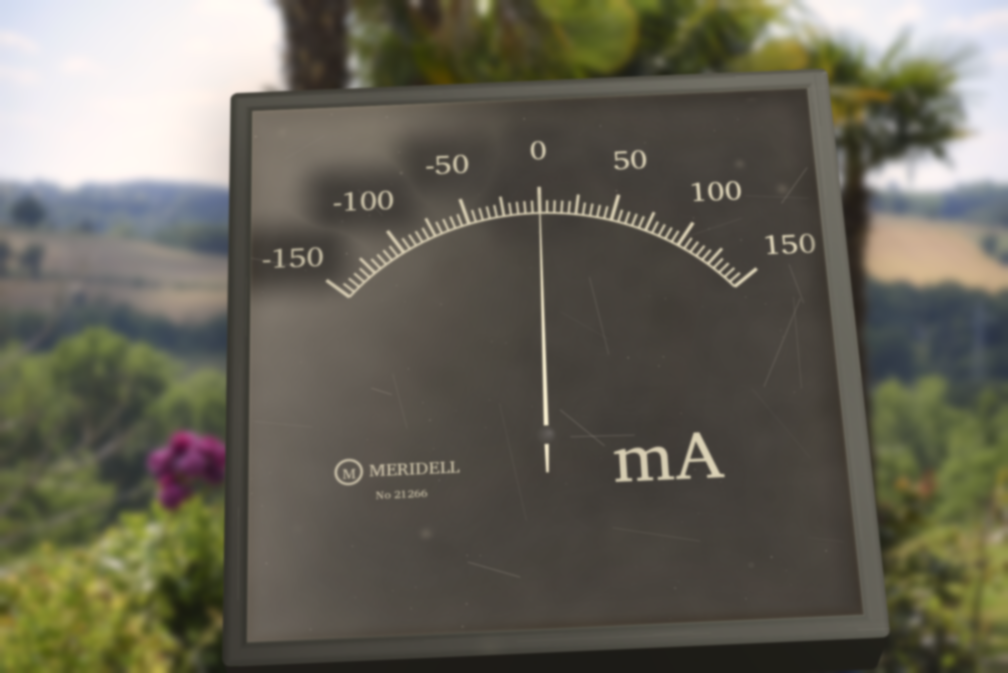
value=0 unit=mA
